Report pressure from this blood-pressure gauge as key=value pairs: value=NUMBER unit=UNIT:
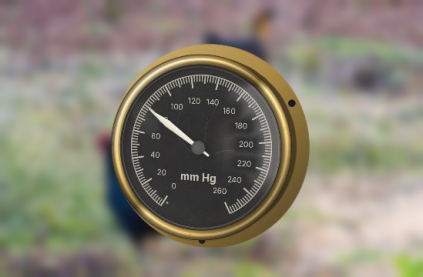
value=80 unit=mmHg
